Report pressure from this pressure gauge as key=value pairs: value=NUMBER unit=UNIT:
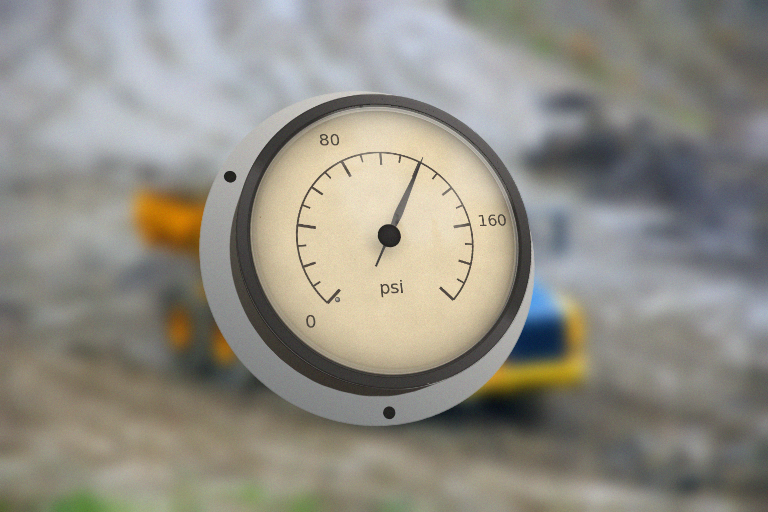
value=120 unit=psi
